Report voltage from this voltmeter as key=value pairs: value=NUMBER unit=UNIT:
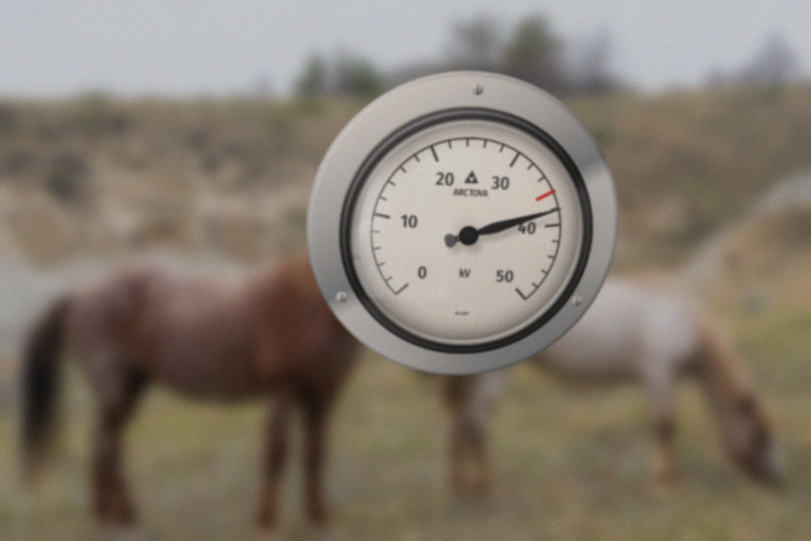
value=38 unit=kV
